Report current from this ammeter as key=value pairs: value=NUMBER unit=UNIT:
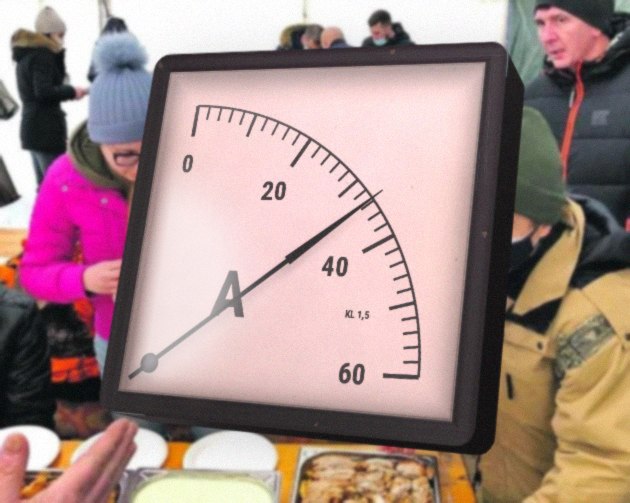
value=34 unit=A
